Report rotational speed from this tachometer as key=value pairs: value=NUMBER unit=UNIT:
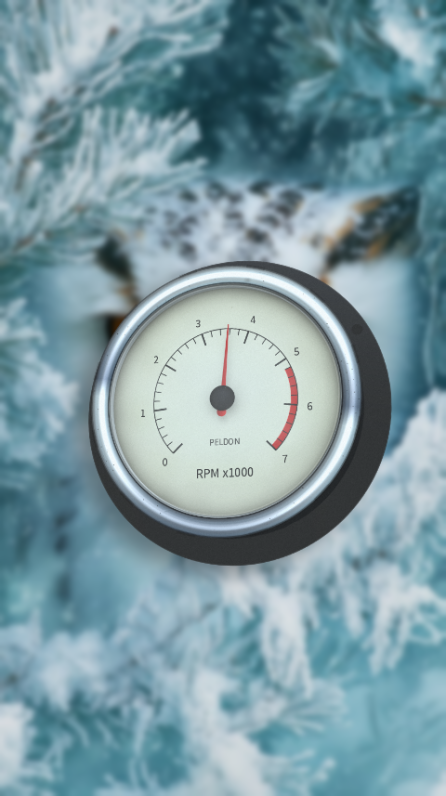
value=3600 unit=rpm
